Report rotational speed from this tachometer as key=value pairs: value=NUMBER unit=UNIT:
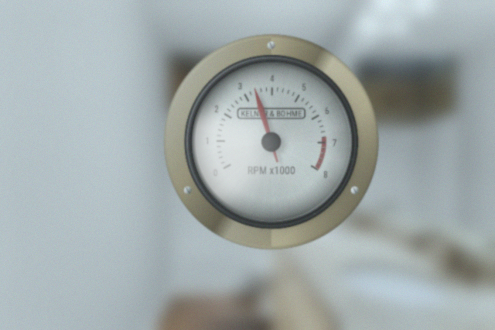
value=3400 unit=rpm
